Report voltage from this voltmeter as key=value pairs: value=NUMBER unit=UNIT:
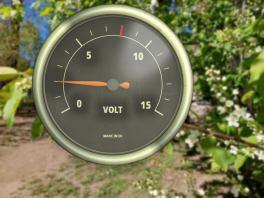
value=2 unit=V
